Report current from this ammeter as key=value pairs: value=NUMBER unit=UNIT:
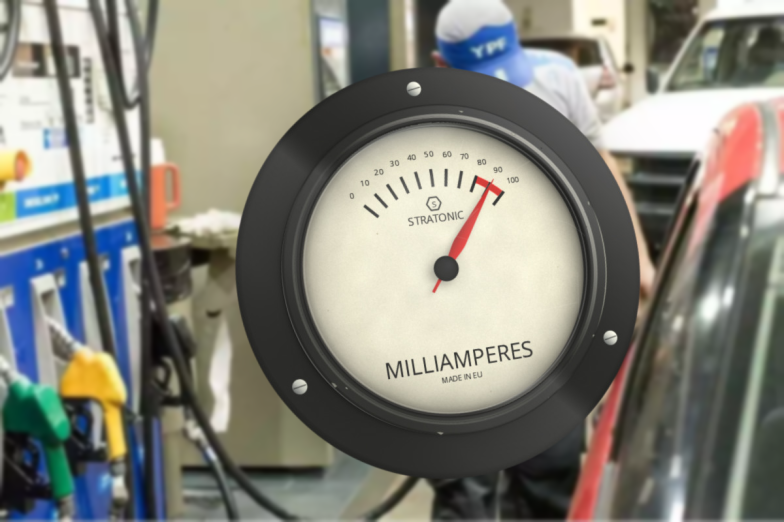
value=90 unit=mA
